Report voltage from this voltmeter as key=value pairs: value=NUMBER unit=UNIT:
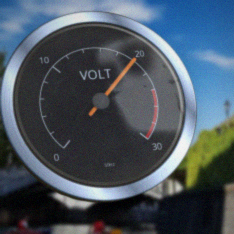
value=20 unit=V
